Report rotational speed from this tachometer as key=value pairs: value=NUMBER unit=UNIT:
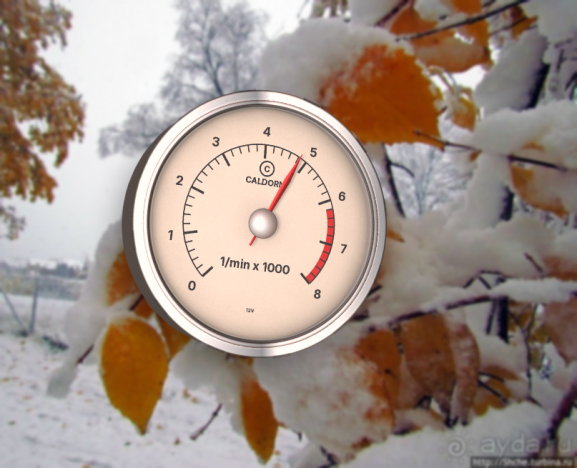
value=4800 unit=rpm
